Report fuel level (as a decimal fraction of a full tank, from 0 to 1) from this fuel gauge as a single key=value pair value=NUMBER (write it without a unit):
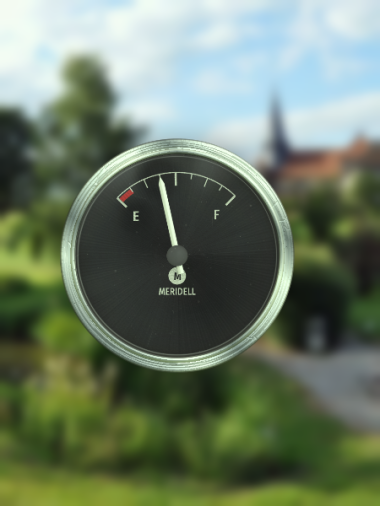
value=0.375
